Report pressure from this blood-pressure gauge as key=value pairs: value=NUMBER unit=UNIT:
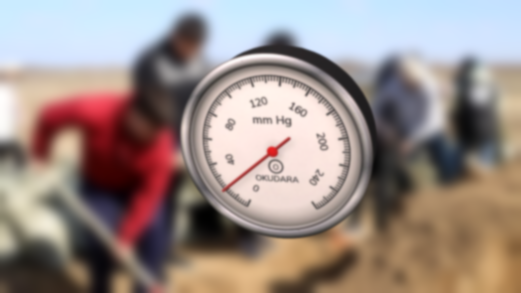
value=20 unit=mmHg
